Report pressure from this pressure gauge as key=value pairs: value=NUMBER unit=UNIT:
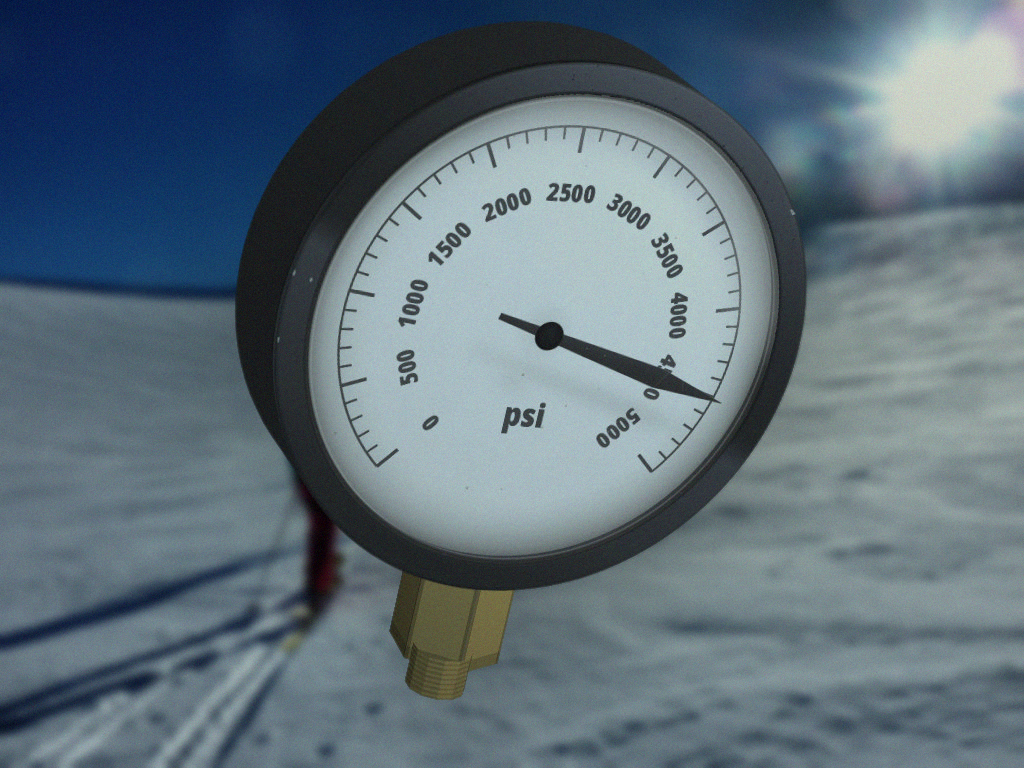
value=4500 unit=psi
